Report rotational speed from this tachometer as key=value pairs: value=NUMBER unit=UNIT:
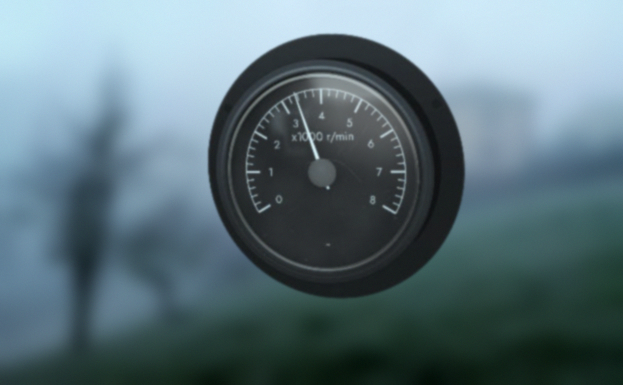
value=3400 unit=rpm
